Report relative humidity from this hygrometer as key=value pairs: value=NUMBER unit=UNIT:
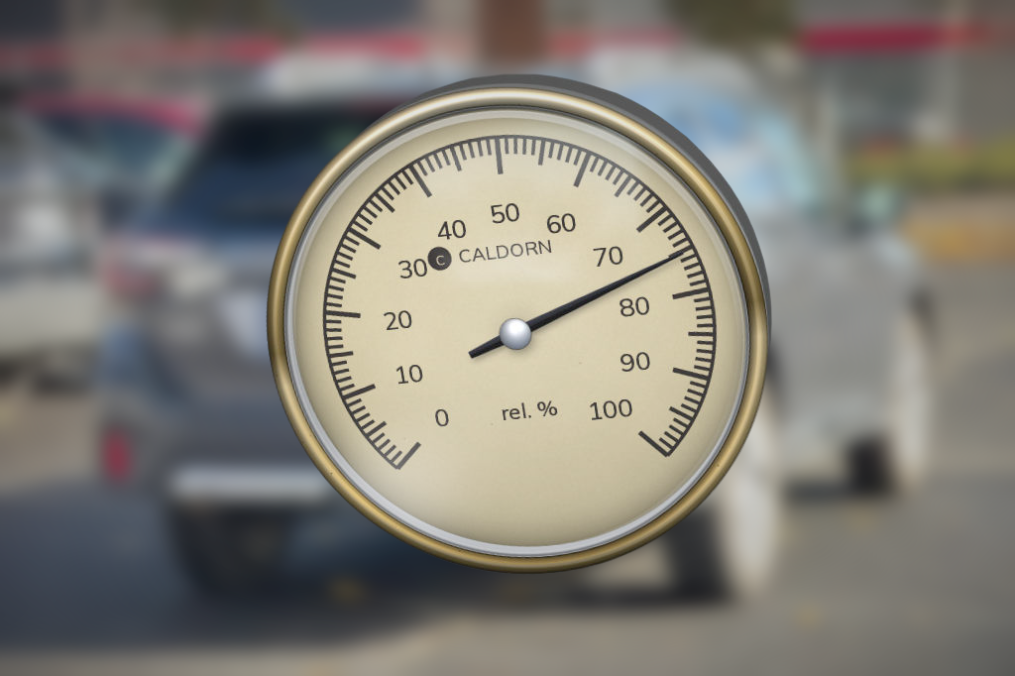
value=75 unit=%
